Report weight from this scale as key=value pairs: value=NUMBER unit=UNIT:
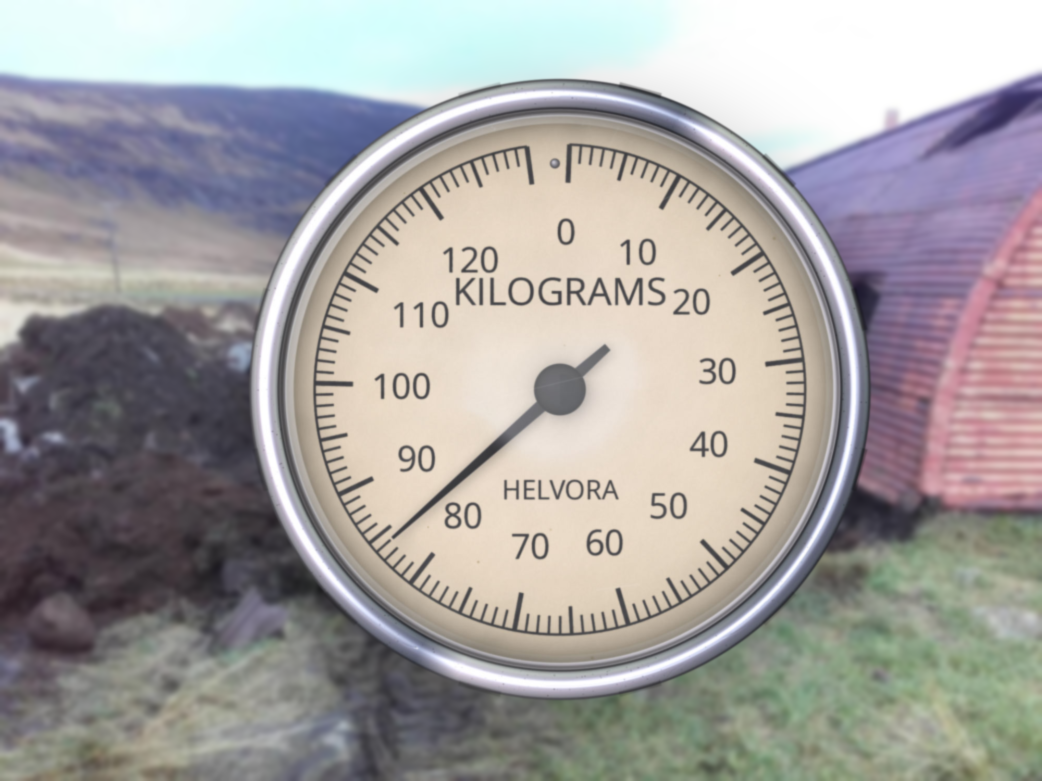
value=84 unit=kg
